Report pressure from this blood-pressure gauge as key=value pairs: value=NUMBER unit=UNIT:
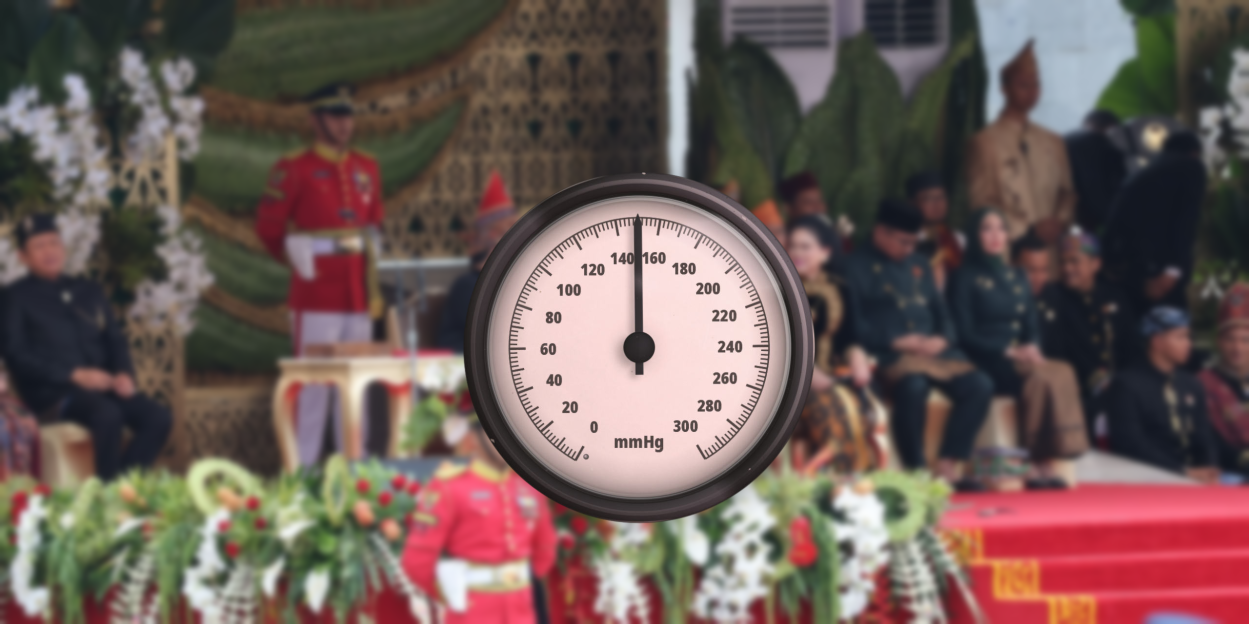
value=150 unit=mmHg
